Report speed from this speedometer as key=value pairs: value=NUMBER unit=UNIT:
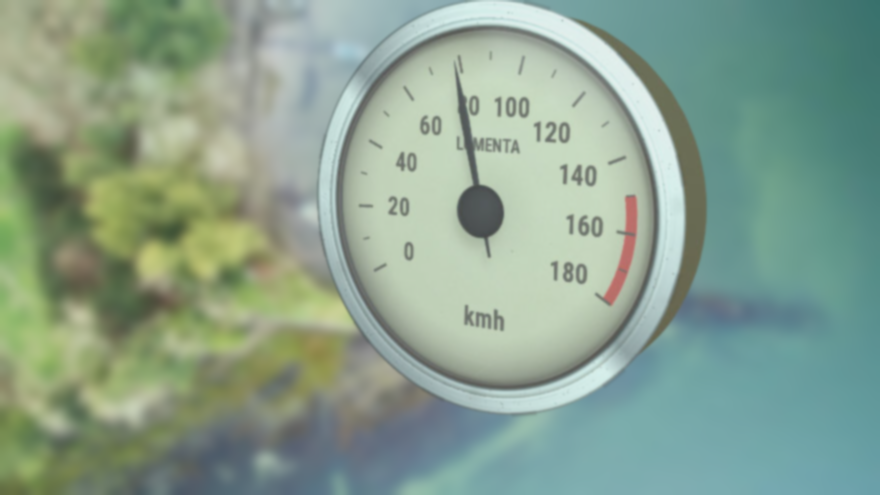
value=80 unit=km/h
